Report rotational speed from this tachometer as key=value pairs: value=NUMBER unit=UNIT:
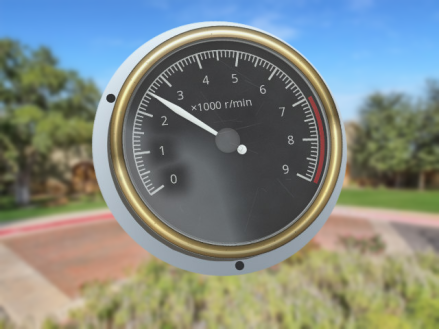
value=2500 unit=rpm
